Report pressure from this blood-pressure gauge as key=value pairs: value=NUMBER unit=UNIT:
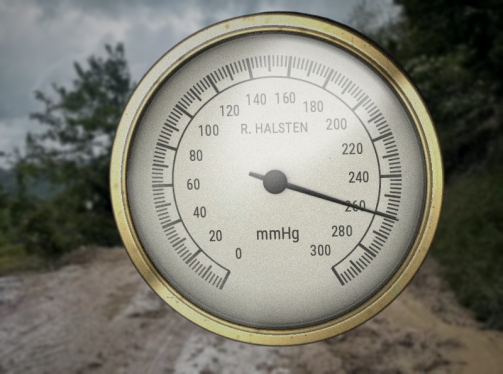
value=260 unit=mmHg
